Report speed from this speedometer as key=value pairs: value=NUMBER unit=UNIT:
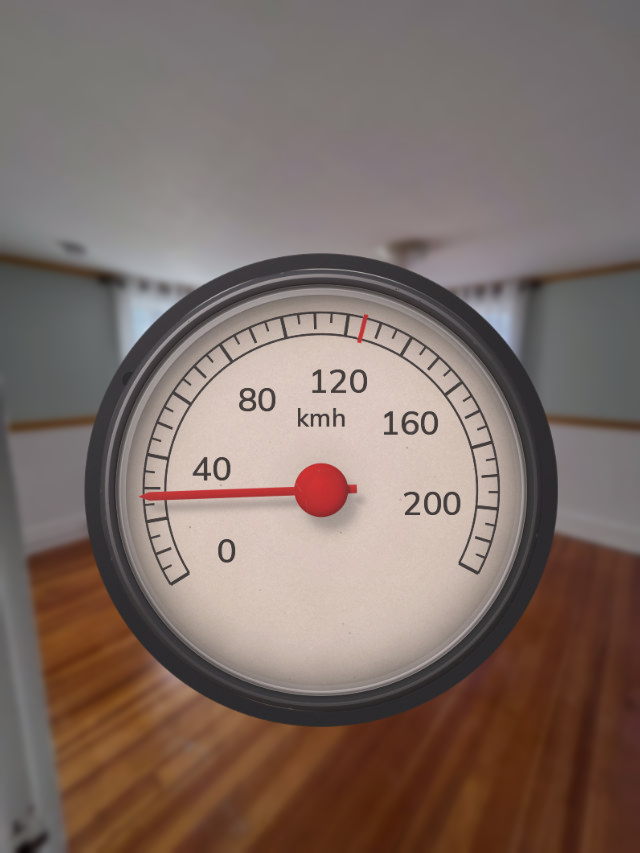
value=27.5 unit=km/h
